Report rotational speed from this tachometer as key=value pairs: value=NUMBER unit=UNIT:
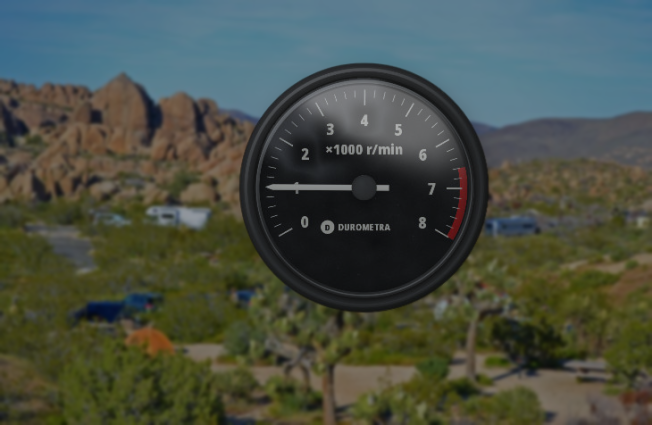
value=1000 unit=rpm
